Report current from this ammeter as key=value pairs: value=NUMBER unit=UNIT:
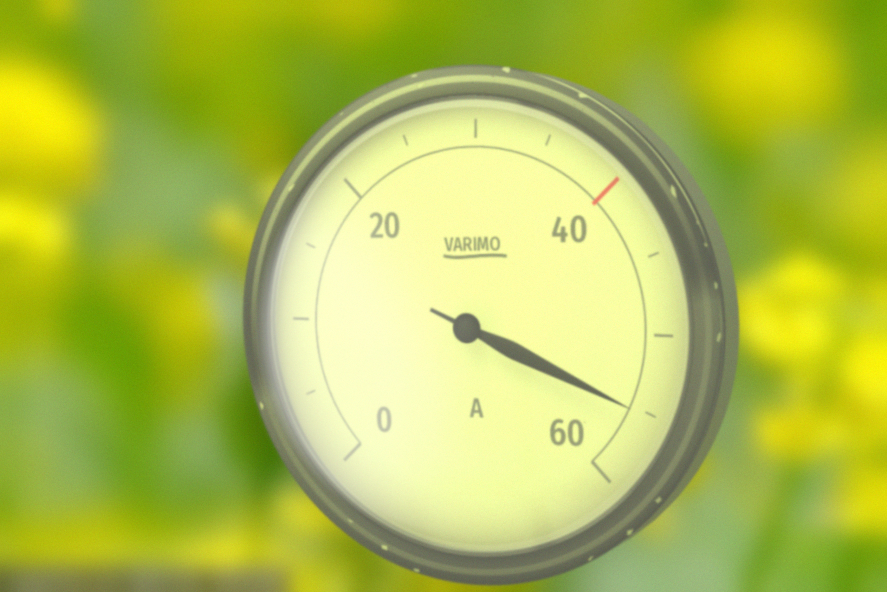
value=55 unit=A
